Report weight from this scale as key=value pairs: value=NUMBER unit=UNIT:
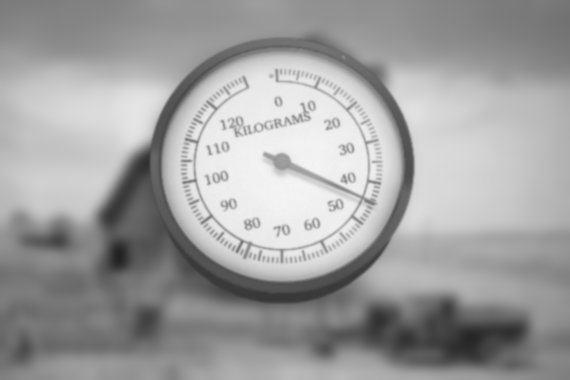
value=45 unit=kg
